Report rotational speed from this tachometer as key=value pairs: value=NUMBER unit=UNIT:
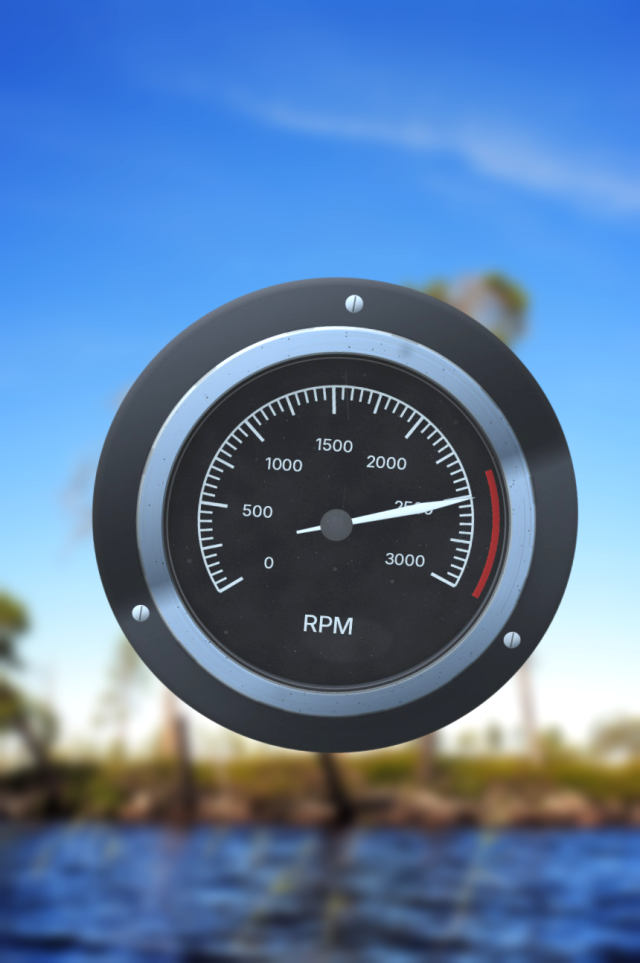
value=2500 unit=rpm
